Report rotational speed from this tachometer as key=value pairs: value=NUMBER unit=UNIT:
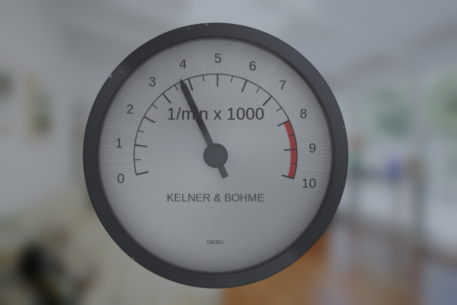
value=3750 unit=rpm
